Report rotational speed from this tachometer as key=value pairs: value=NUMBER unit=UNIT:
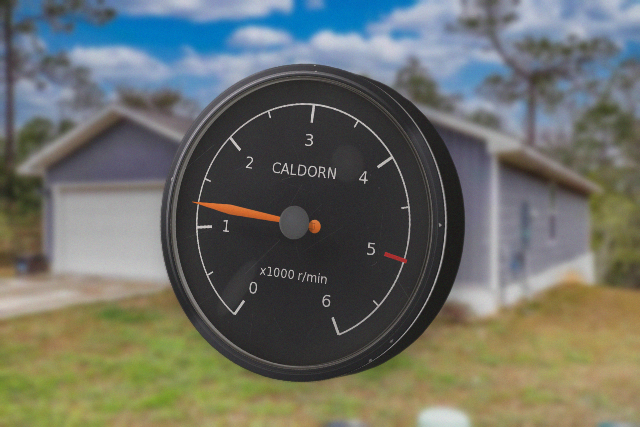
value=1250 unit=rpm
